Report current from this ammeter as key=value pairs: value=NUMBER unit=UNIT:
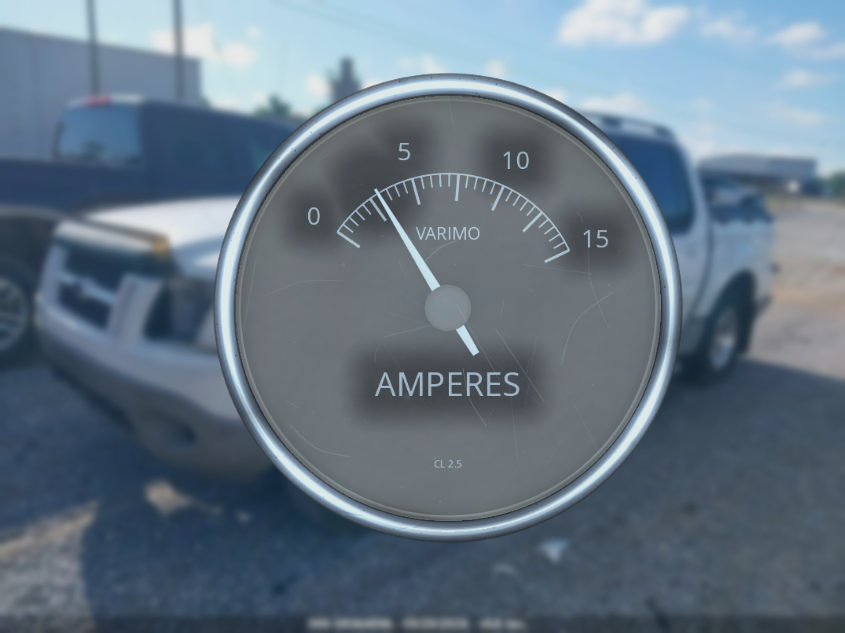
value=3 unit=A
